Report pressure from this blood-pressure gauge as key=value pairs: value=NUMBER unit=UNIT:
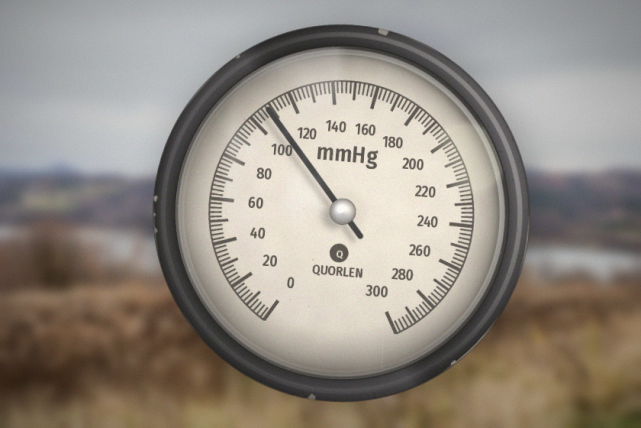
value=108 unit=mmHg
